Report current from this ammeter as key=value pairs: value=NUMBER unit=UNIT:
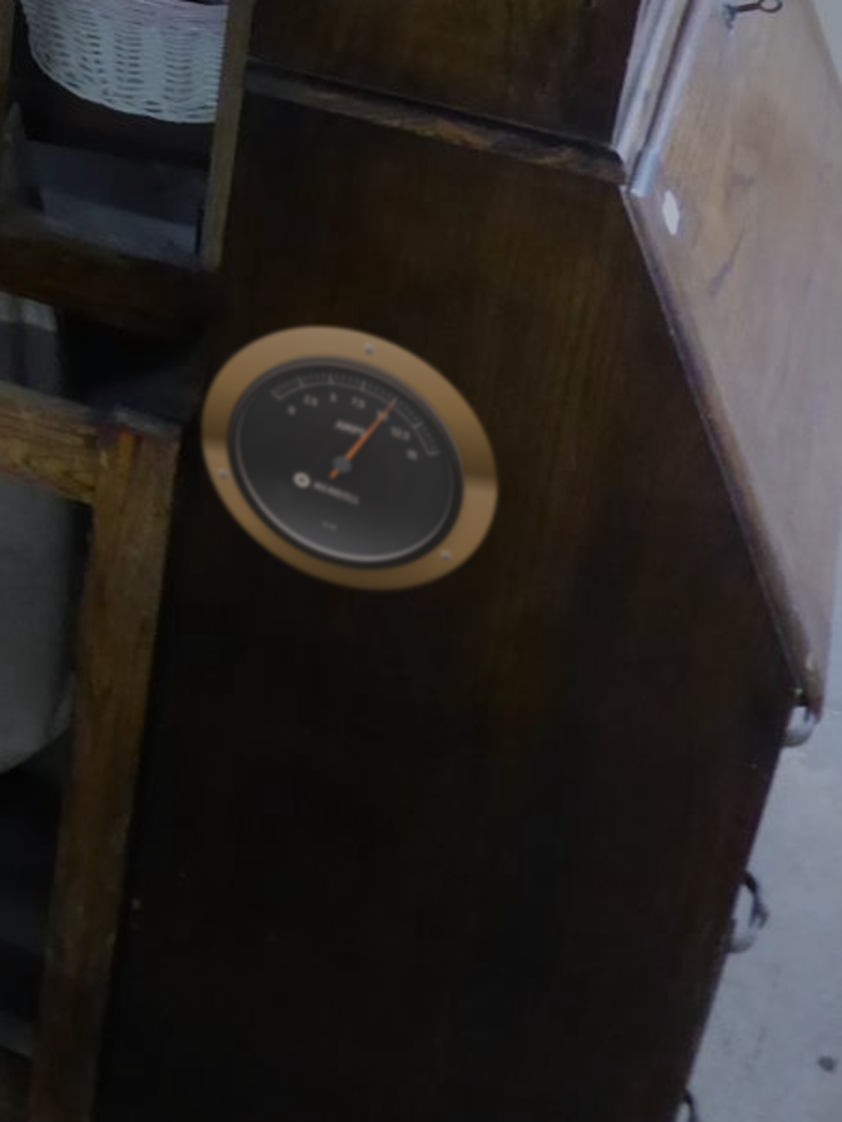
value=10 unit=A
